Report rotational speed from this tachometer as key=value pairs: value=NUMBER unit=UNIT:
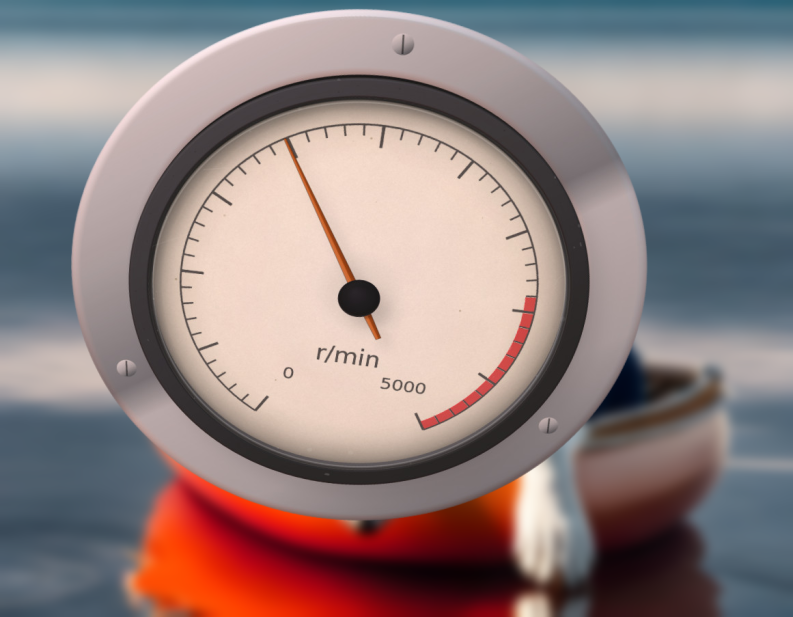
value=2000 unit=rpm
